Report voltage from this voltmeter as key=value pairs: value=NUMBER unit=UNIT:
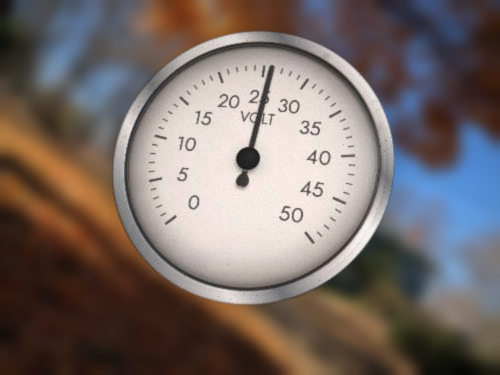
value=26 unit=V
